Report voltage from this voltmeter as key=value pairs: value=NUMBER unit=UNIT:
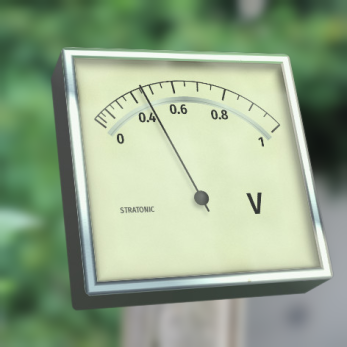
value=0.45 unit=V
